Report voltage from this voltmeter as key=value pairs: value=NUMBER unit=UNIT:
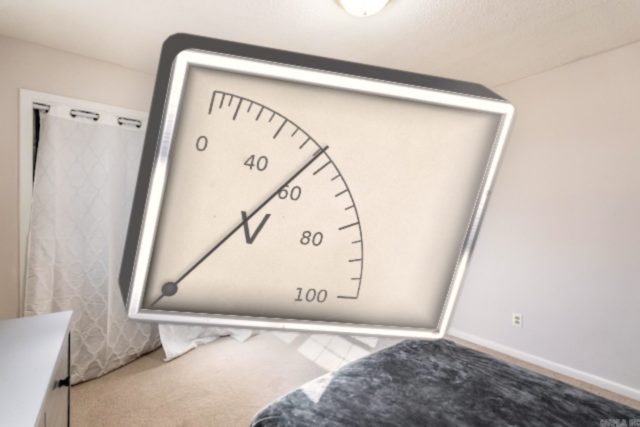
value=55 unit=V
